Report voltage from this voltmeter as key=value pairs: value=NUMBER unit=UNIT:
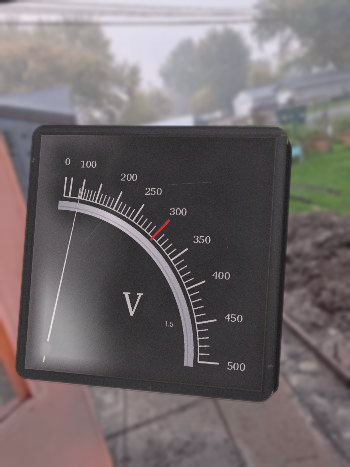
value=100 unit=V
